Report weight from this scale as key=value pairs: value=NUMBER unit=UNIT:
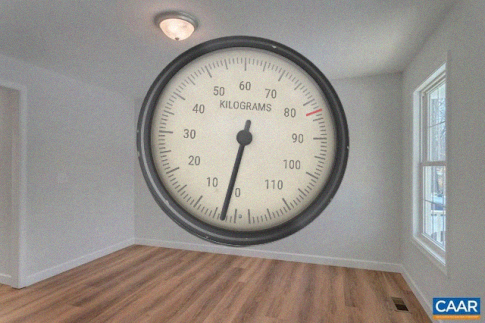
value=3 unit=kg
